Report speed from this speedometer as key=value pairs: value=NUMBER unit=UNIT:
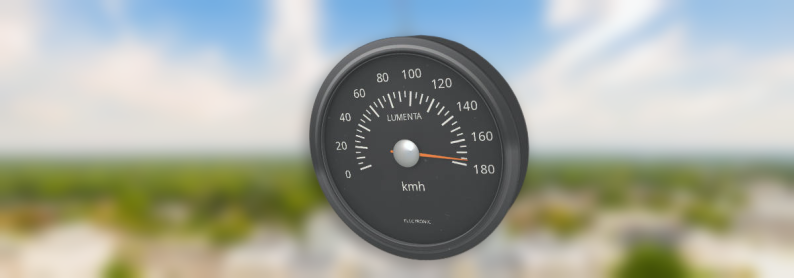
value=175 unit=km/h
